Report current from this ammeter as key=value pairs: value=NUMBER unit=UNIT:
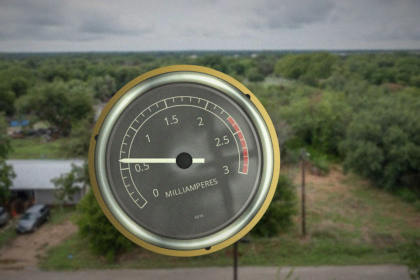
value=0.6 unit=mA
